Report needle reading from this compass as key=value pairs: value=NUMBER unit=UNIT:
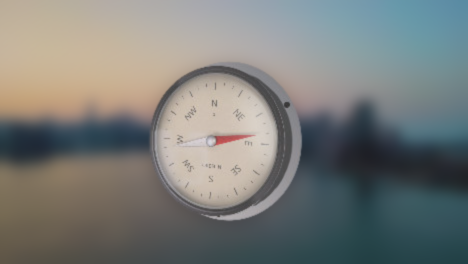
value=80 unit=°
